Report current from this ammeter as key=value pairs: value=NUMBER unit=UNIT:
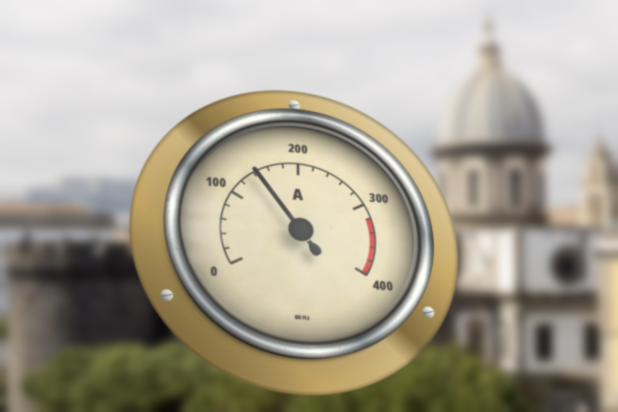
value=140 unit=A
